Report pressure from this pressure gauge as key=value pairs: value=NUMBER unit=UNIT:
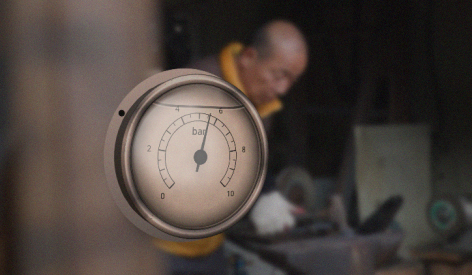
value=5.5 unit=bar
